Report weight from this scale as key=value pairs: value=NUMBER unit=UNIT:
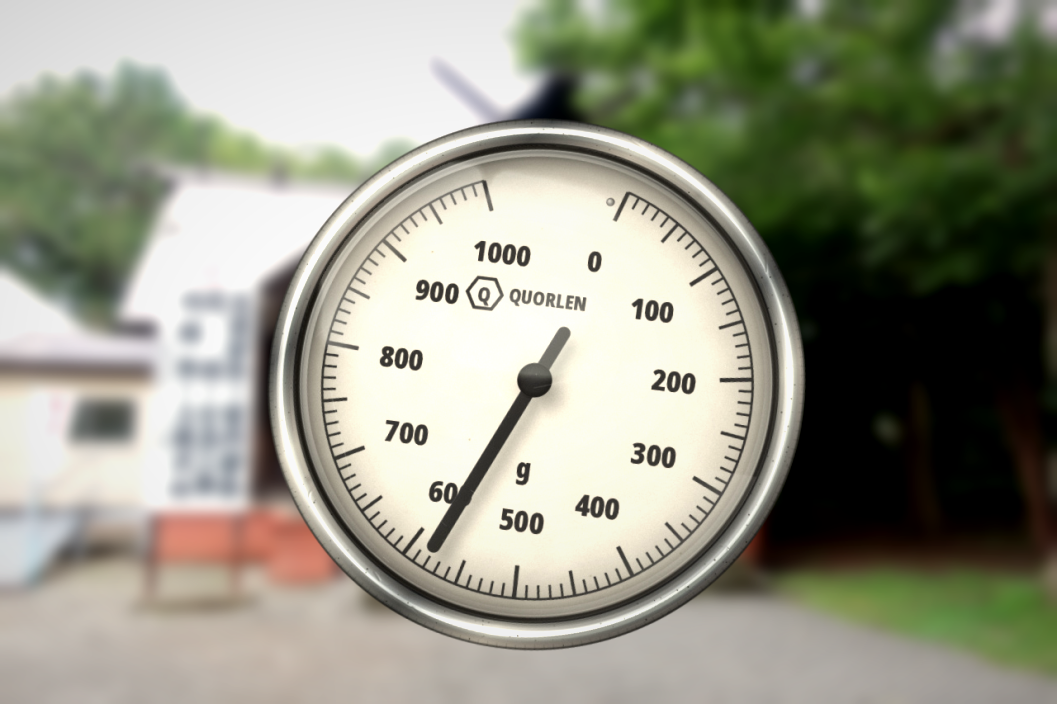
value=580 unit=g
